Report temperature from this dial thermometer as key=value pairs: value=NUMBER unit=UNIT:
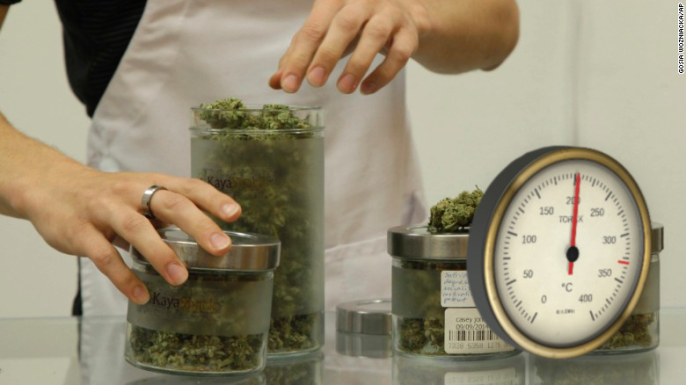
value=200 unit=°C
